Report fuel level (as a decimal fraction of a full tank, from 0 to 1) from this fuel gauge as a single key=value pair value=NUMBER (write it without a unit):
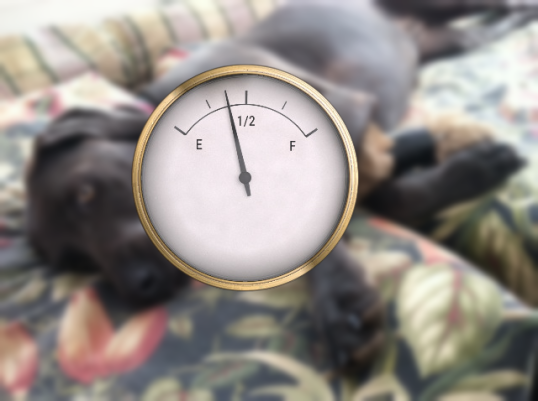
value=0.375
